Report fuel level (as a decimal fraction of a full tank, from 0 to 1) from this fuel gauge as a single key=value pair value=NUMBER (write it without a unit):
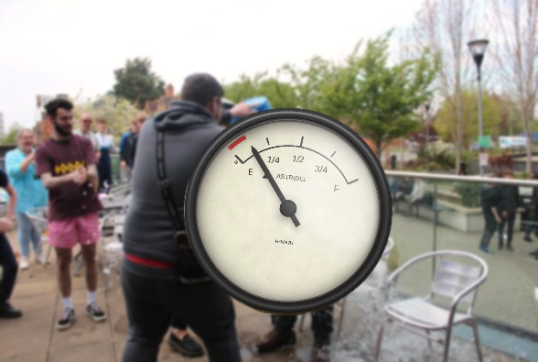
value=0.125
